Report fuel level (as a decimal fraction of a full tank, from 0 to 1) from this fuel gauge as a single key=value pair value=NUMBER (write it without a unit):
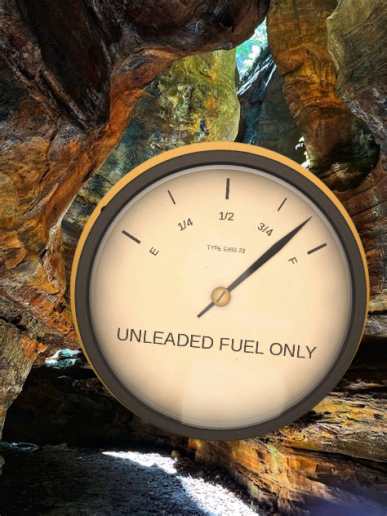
value=0.875
